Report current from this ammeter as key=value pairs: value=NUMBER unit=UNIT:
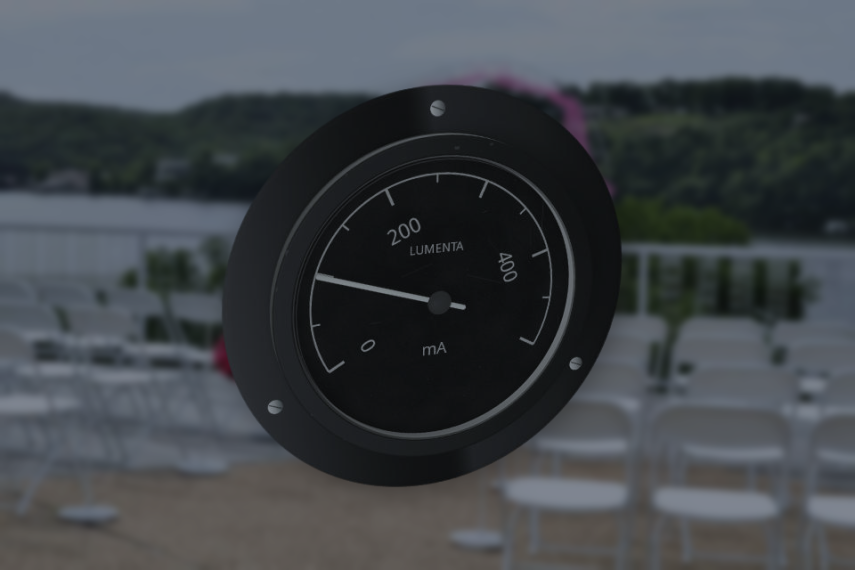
value=100 unit=mA
